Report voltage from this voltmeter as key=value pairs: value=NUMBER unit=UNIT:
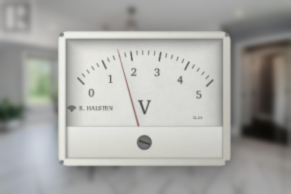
value=1.6 unit=V
